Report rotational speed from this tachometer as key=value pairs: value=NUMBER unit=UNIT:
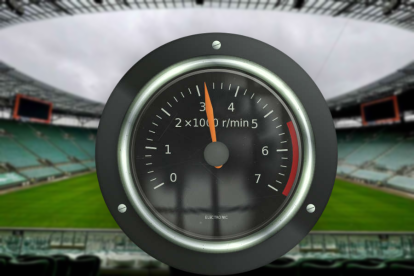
value=3200 unit=rpm
